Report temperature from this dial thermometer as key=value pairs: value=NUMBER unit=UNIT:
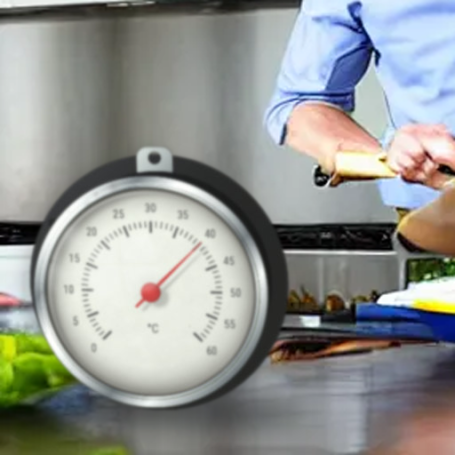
value=40 unit=°C
